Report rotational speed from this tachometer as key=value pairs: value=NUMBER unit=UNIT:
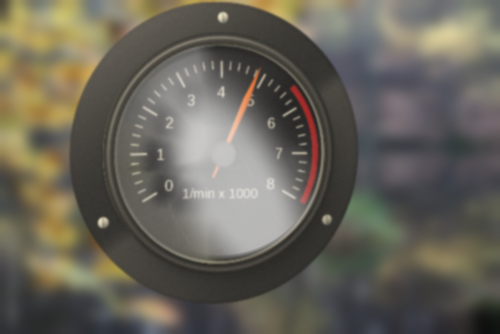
value=4800 unit=rpm
